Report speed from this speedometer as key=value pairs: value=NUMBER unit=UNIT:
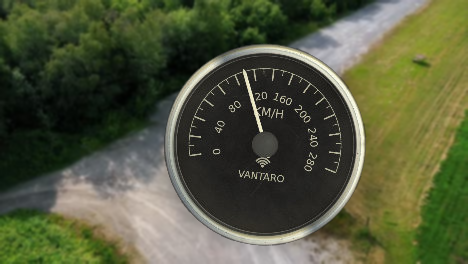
value=110 unit=km/h
